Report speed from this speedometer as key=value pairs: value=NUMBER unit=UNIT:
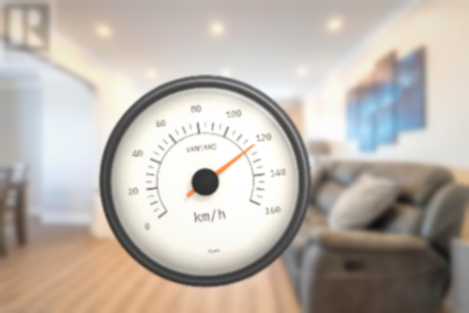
value=120 unit=km/h
